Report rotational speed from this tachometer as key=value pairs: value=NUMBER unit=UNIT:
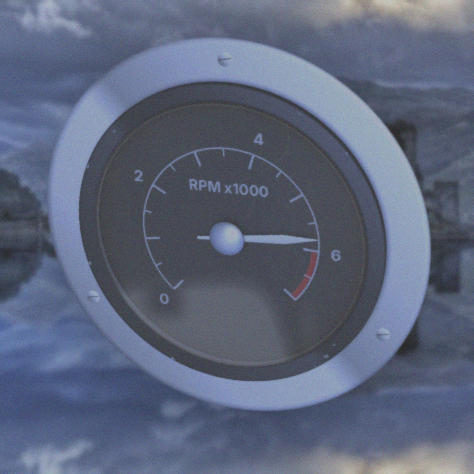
value=5750 unit=rpm
